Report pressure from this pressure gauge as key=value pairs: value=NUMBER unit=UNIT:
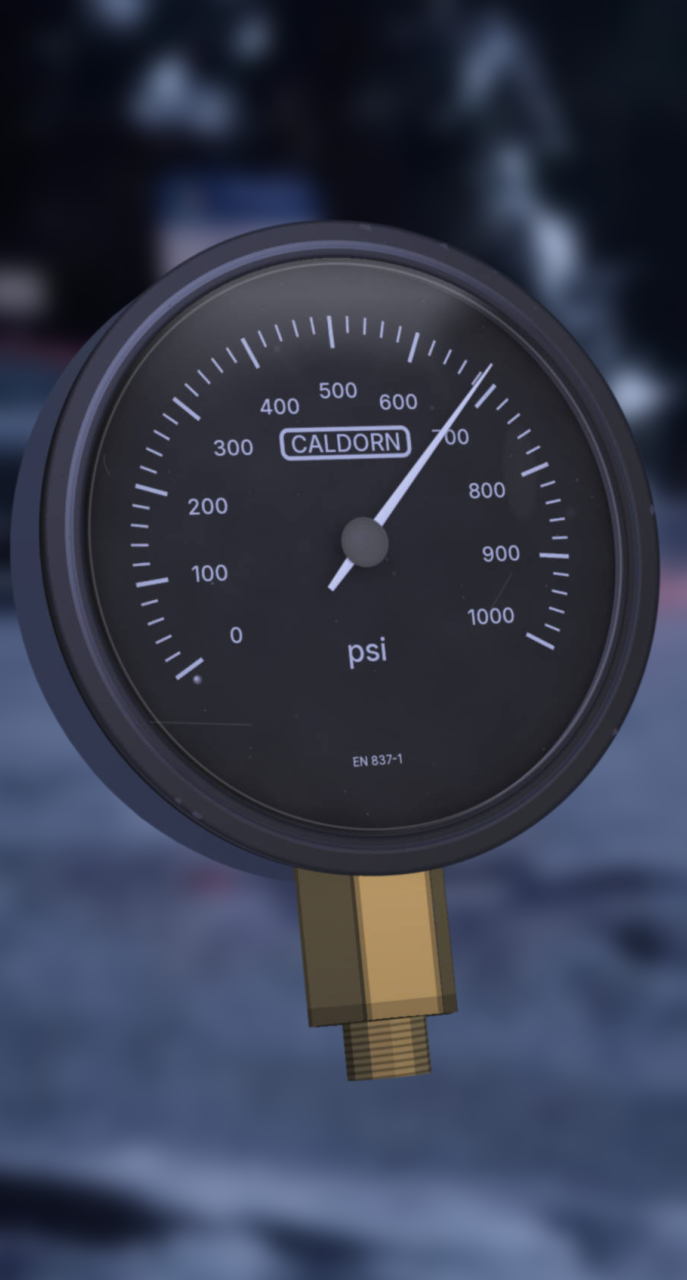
value=680 unit=psi
